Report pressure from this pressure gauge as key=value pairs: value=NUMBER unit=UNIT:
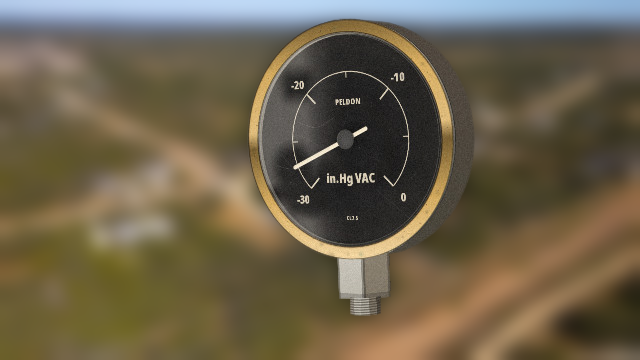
value=-27.5 unit=inHg
